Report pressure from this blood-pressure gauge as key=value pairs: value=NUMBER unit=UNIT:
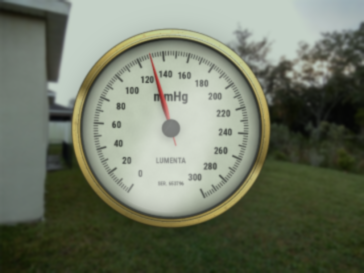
value=130 unit=mmHg
